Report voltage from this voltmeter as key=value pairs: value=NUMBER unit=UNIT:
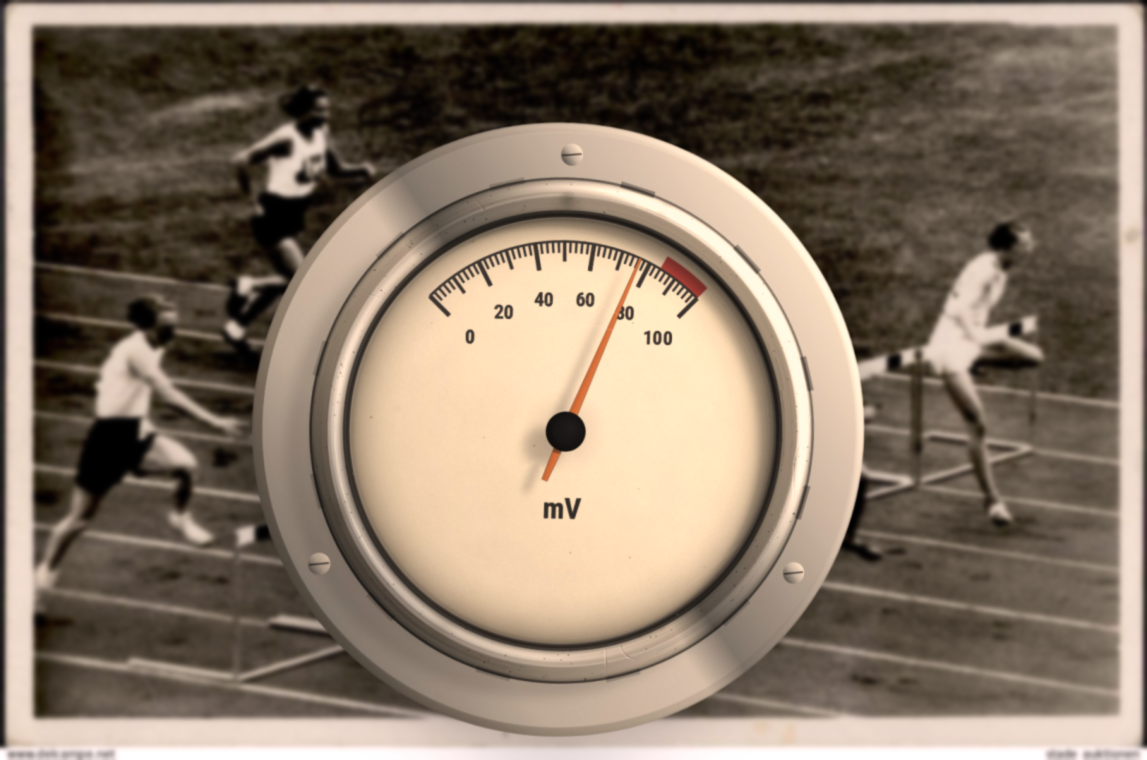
value=76 unit=mV
